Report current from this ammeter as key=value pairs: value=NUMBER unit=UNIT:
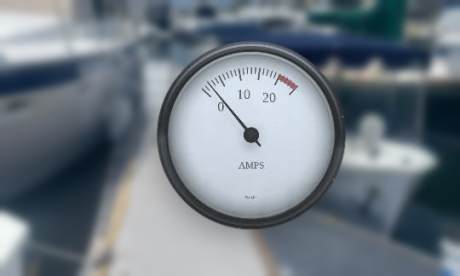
value=2 unit=A
